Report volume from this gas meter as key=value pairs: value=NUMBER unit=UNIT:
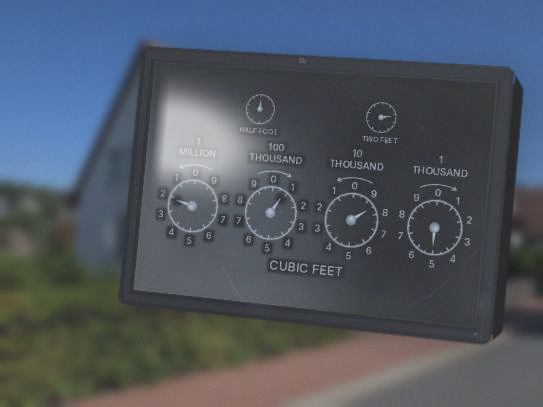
value=208500 unit=ft³
